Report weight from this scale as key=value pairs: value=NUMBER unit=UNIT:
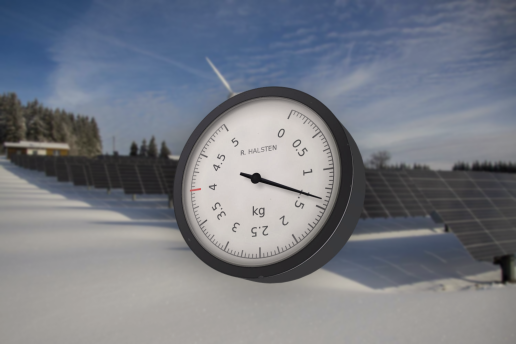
value=1.4 unit=kg
